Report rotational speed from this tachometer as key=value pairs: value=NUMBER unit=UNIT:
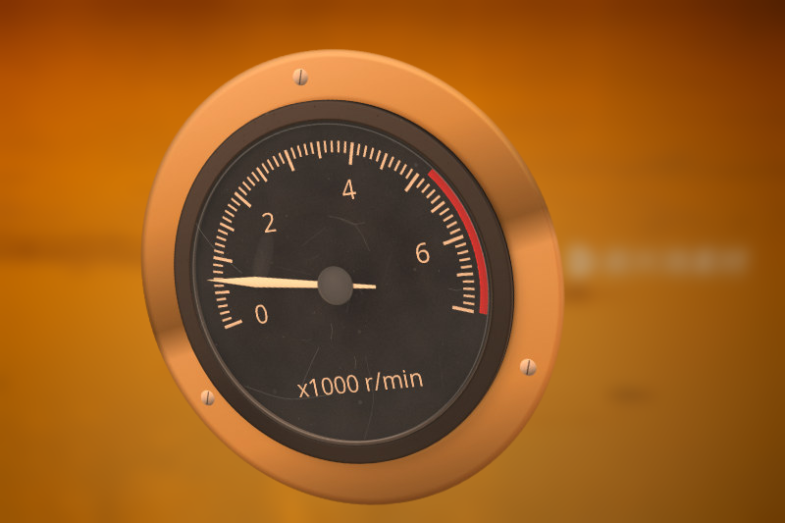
value=700 unit=rpm
